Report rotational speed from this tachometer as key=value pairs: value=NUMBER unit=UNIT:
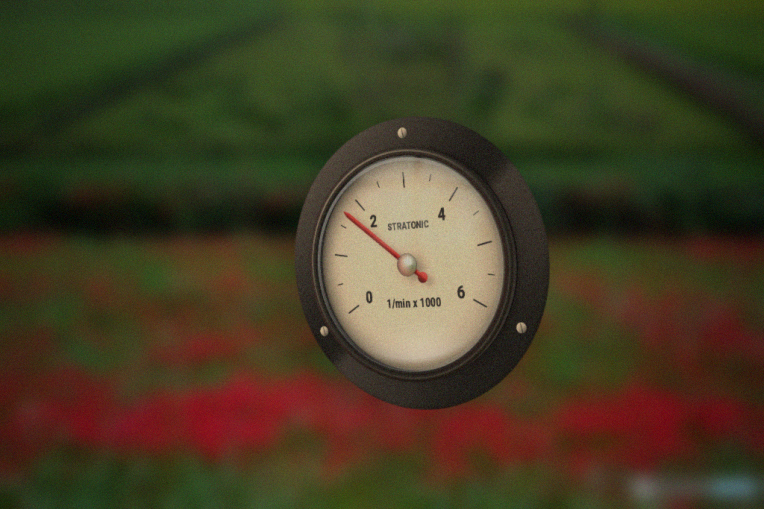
value=1750 unit=rpm
